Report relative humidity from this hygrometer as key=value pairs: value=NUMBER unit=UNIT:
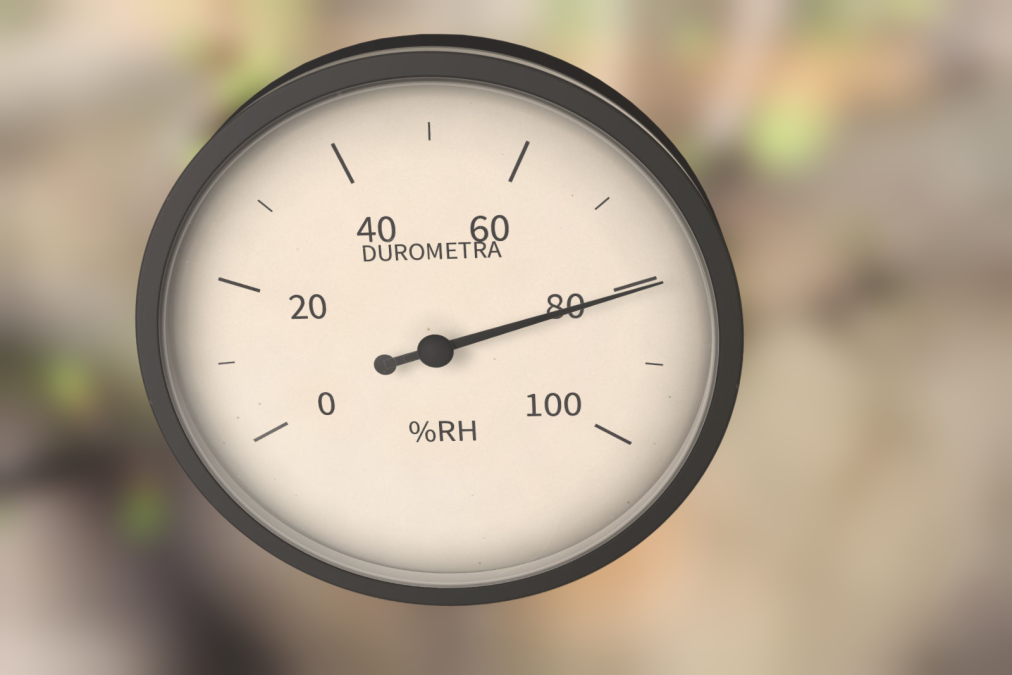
value=80 unit=%
